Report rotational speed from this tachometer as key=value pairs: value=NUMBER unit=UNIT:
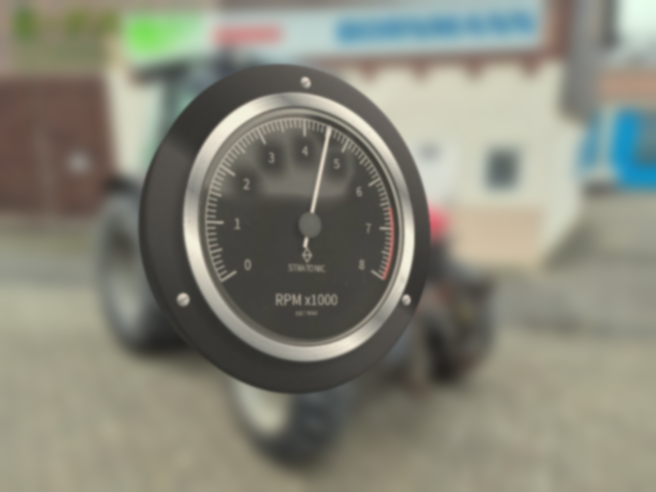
value=4500 unit=rpm
